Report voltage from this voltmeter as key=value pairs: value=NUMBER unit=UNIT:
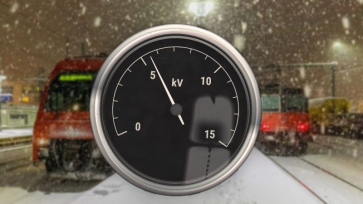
value=5.5 unit=kV
